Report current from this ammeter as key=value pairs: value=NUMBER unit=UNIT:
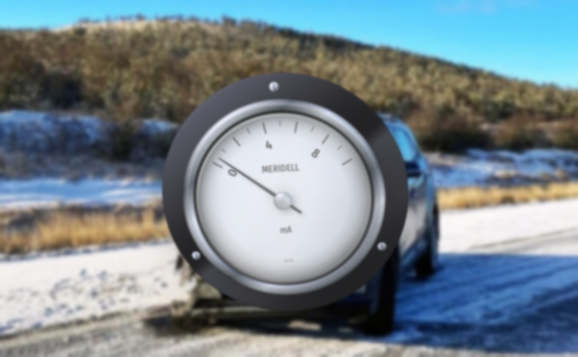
value=0.5 unit=mA
